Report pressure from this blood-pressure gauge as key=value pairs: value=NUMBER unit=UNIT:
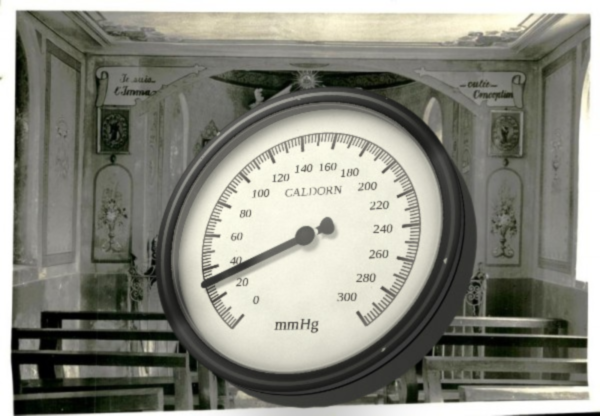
value=30 unit=mmHg
